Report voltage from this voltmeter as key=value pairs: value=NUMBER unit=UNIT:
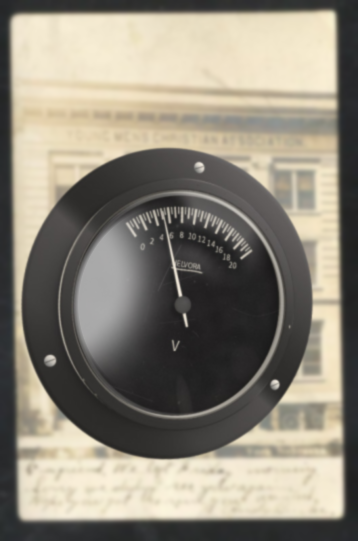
value=5 unit=V
